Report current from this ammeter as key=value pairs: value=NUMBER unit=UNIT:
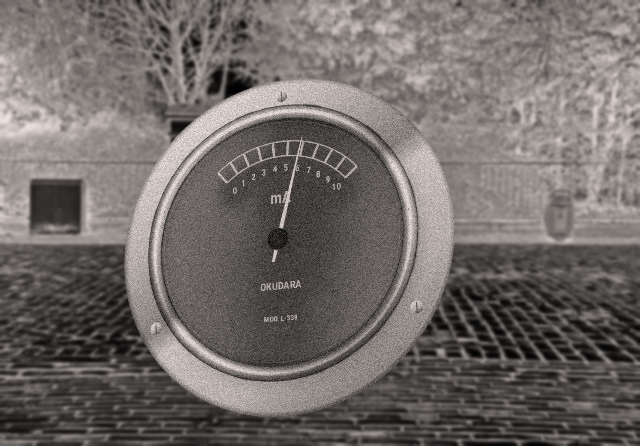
value=6 unit=mA
